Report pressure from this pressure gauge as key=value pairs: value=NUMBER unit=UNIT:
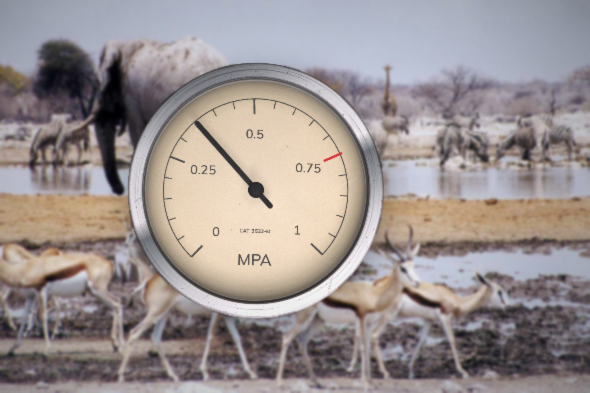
value=0.35 unit=MPa
